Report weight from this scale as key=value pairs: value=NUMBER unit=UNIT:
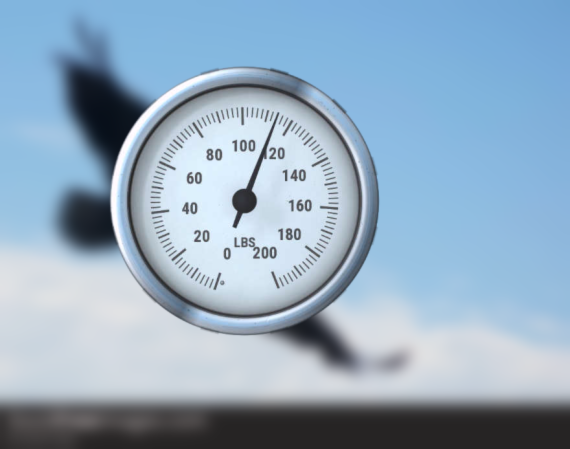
value=114 unit=lb
